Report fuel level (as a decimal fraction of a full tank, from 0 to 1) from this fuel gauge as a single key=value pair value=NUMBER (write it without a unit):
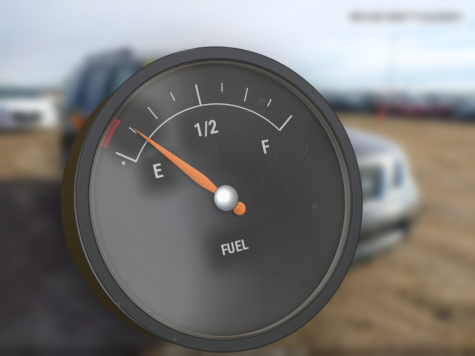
value=0.125
